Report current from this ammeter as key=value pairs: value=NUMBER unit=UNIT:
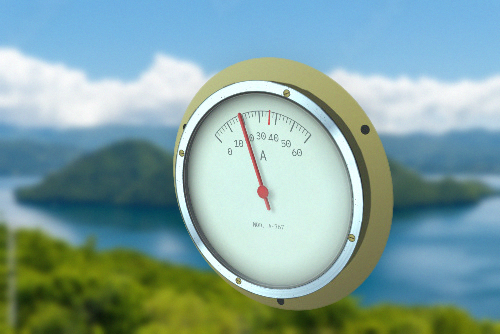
value=20 unit=A
